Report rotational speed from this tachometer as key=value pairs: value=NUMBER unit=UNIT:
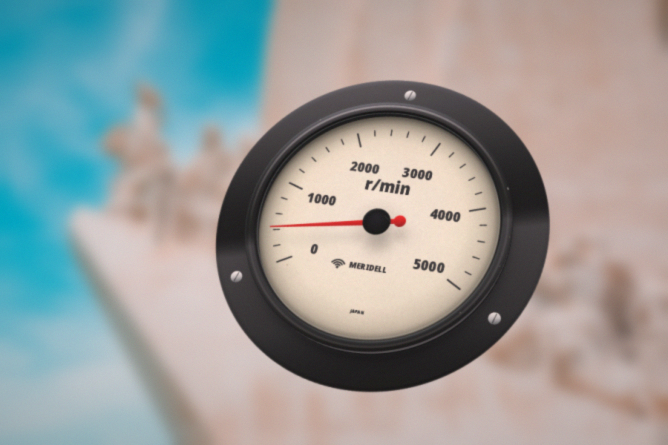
value=400 unit=rpm
